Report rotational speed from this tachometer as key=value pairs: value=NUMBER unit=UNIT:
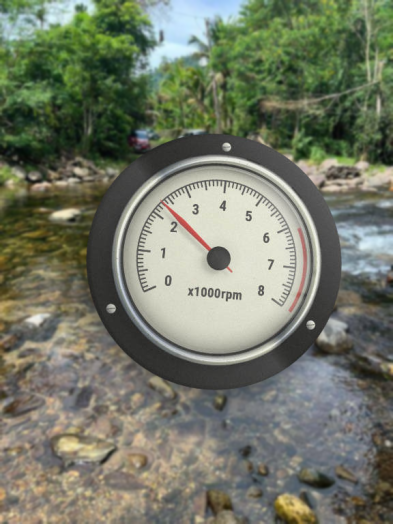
value=2300 unit=rpm
